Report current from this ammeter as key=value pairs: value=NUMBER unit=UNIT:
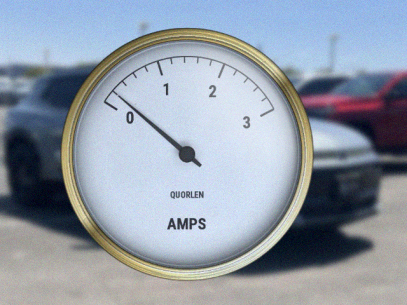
value=0.2 unit=A
